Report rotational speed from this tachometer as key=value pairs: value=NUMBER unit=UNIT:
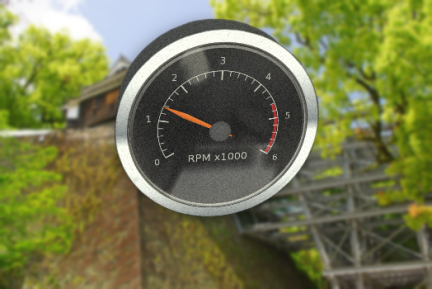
value=1400 unit=rpm
